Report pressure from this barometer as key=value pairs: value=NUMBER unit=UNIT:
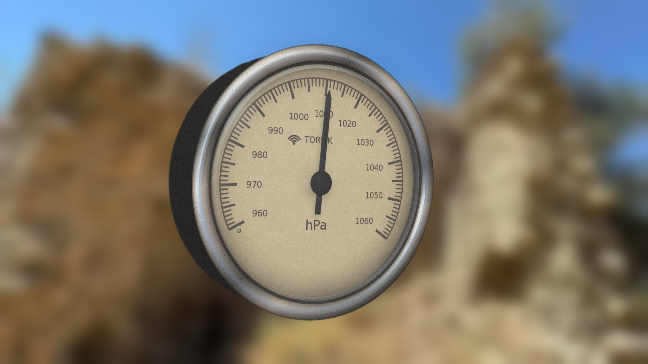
value=1010 unit=hPa
